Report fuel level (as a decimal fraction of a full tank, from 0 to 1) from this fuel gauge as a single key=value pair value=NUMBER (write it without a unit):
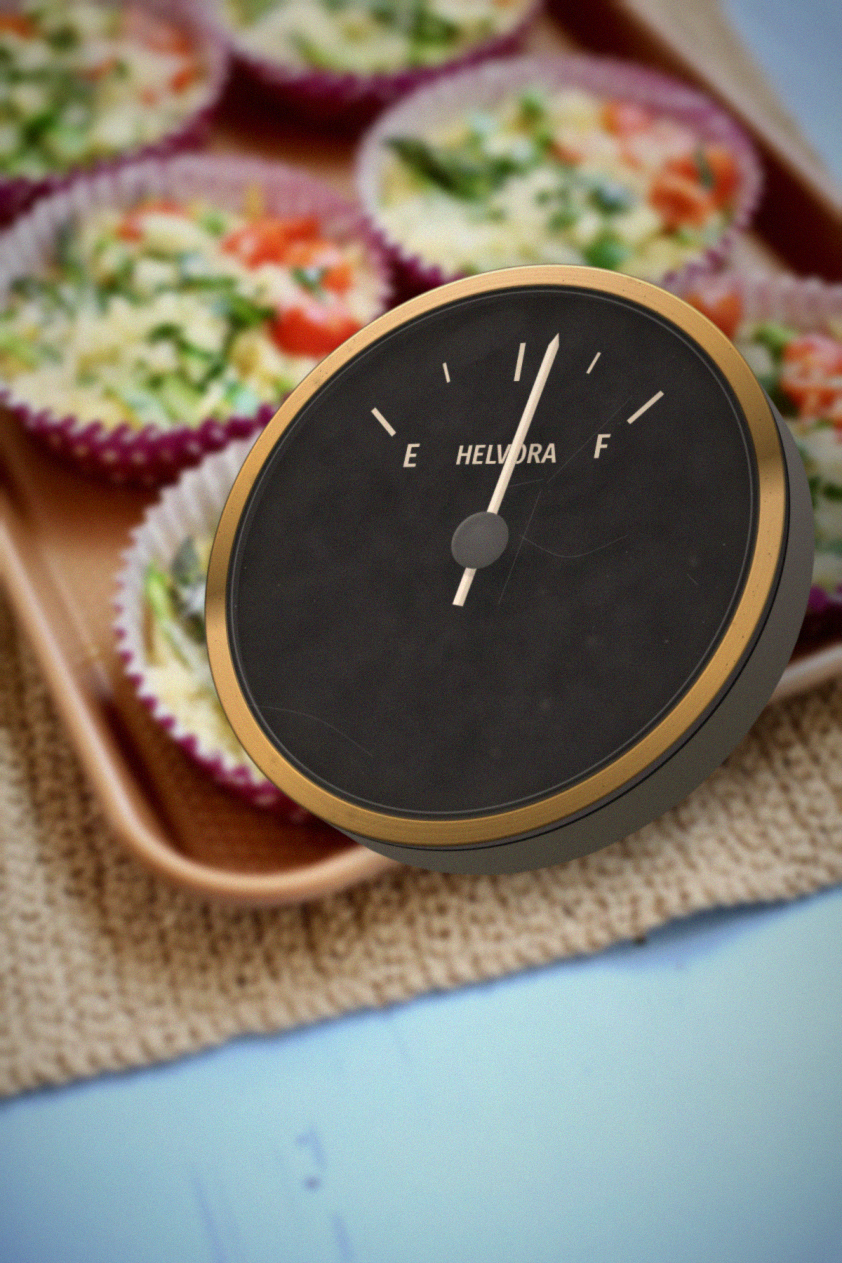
value=0.625
